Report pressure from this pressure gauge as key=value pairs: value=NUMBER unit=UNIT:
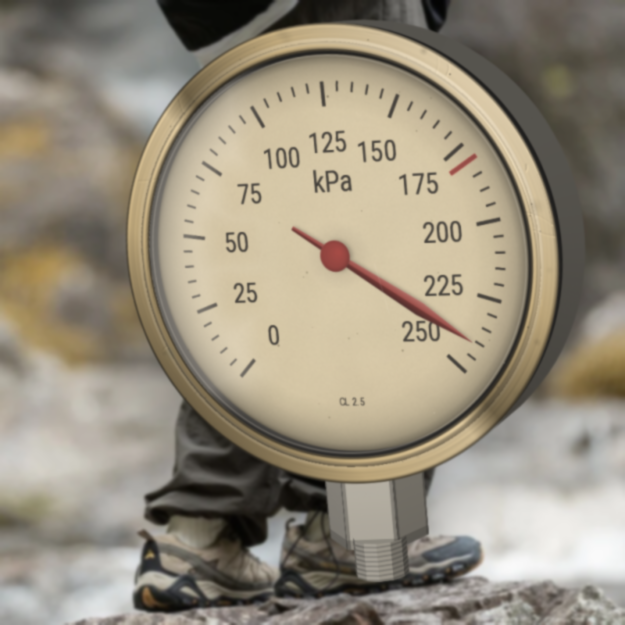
value=240 unit=kPa
